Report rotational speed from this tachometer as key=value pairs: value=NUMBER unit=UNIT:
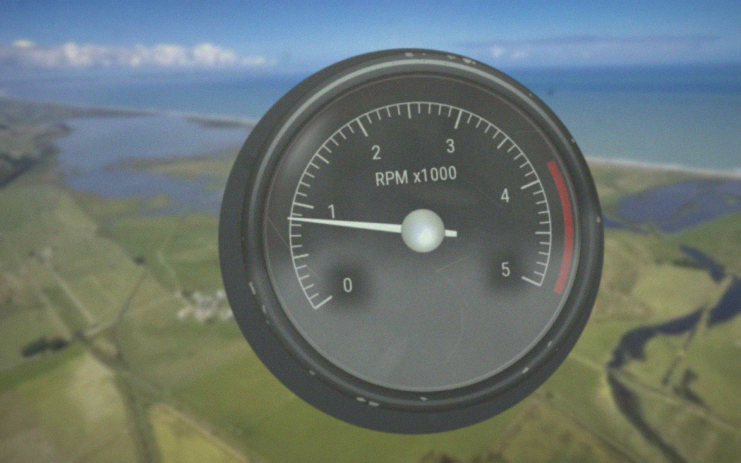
value=850 unit=rpm
